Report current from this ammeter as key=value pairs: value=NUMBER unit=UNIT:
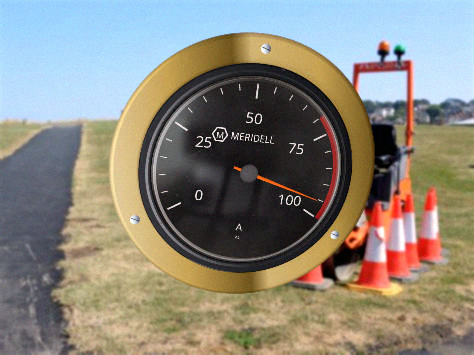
value=95 unit=A
